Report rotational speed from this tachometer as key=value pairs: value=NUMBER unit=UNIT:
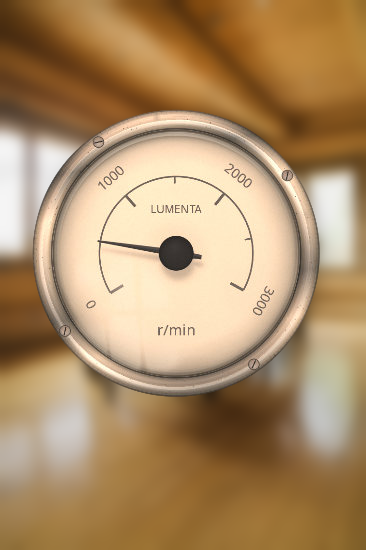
value=500 unit=rpm
